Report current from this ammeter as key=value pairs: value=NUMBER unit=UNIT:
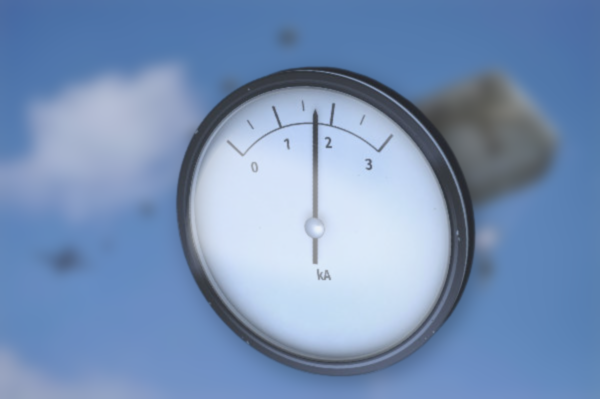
value=1.75 unit=kA
